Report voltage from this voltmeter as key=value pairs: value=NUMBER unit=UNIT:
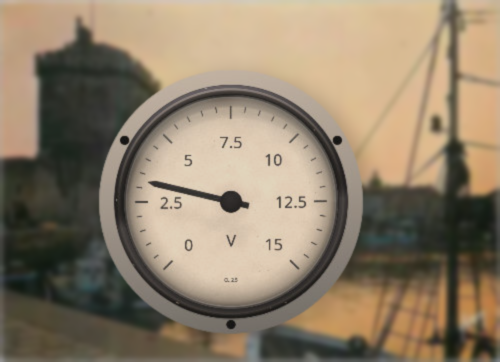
value=3.25 unit=V
